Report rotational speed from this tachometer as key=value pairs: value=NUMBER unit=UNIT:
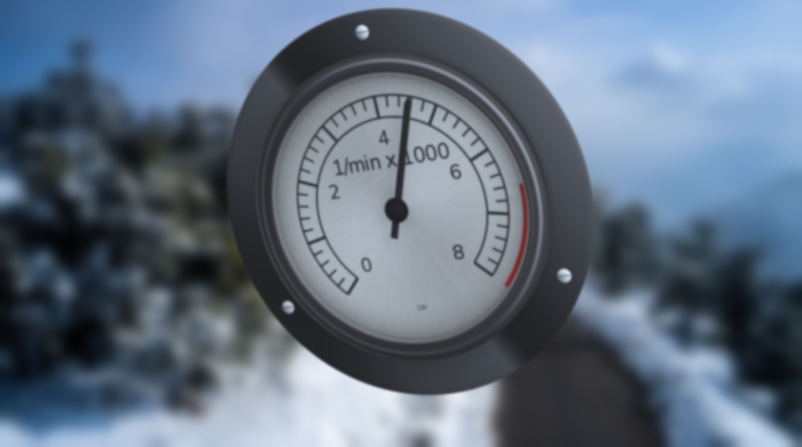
value=4600 unit=rpm
